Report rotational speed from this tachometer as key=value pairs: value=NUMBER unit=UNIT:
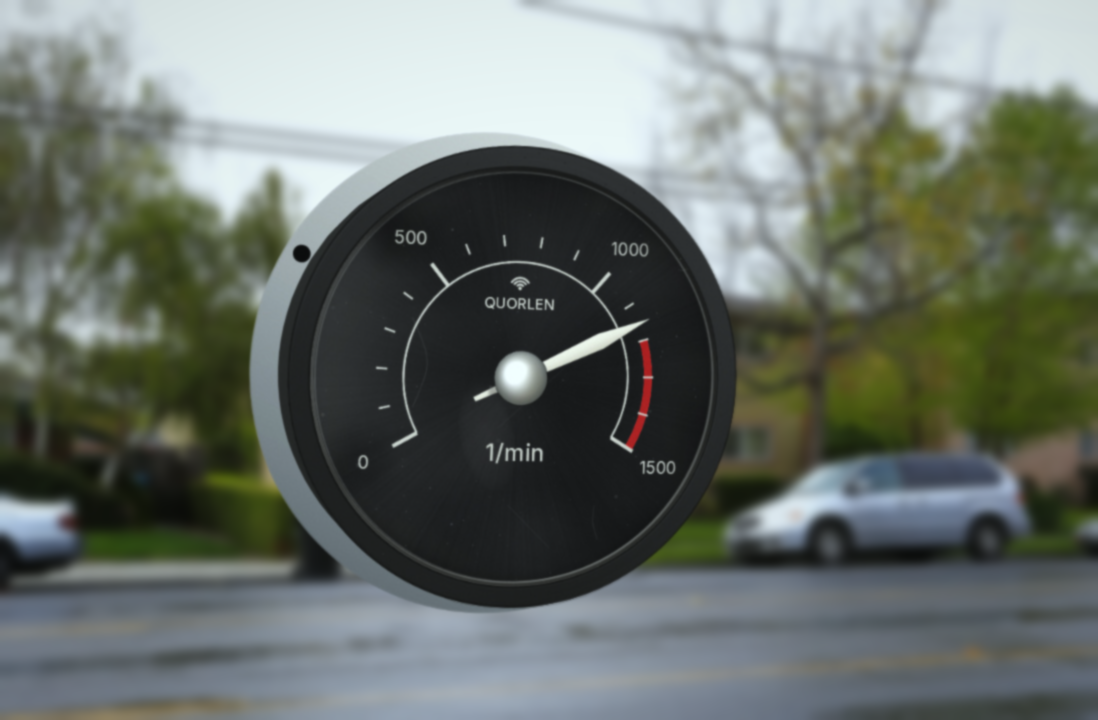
value=1150 unit=rpm
